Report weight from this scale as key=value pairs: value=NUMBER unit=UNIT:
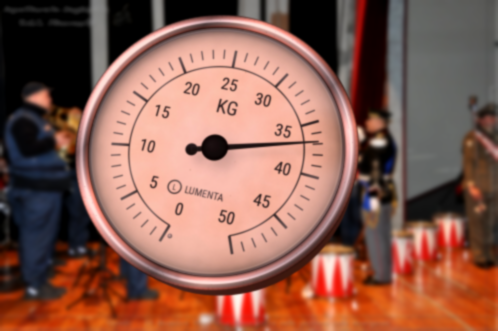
value=37 unit=kg
